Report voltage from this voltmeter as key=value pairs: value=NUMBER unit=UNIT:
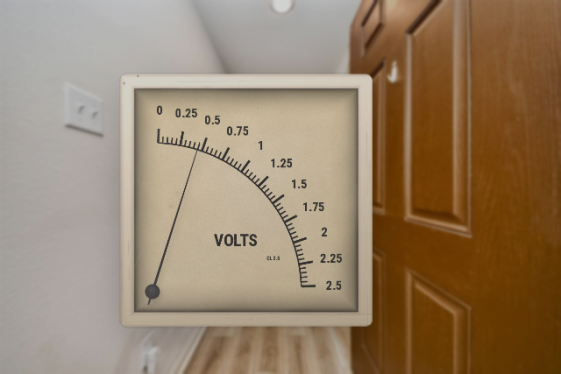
value=0.45 unit=V
